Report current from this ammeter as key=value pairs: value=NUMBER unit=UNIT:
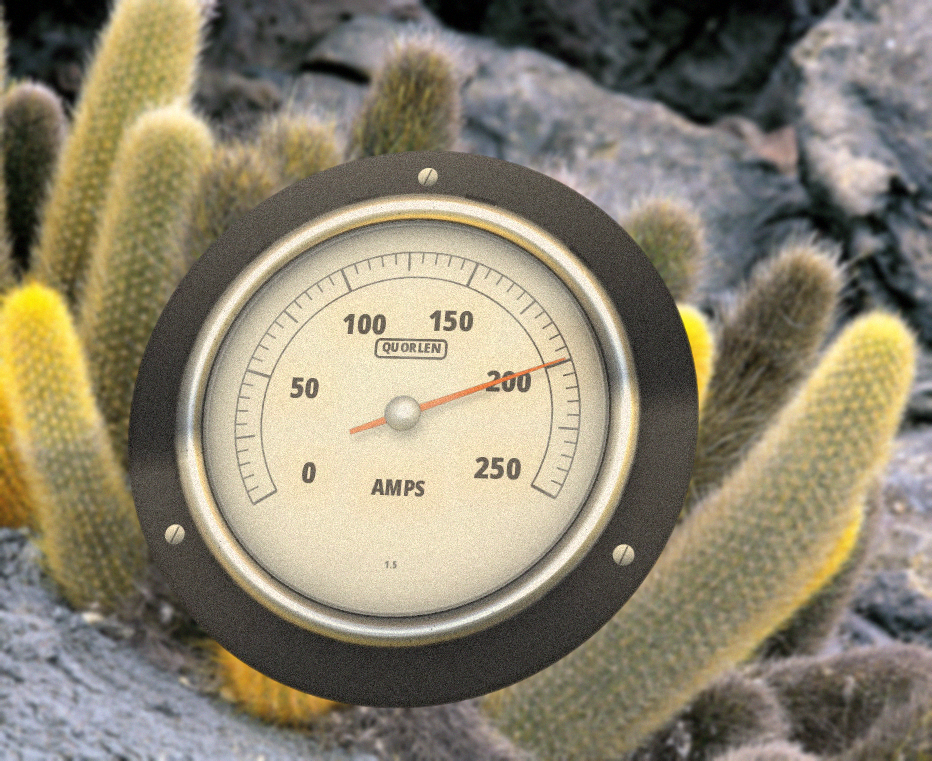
value=200 unit=A
